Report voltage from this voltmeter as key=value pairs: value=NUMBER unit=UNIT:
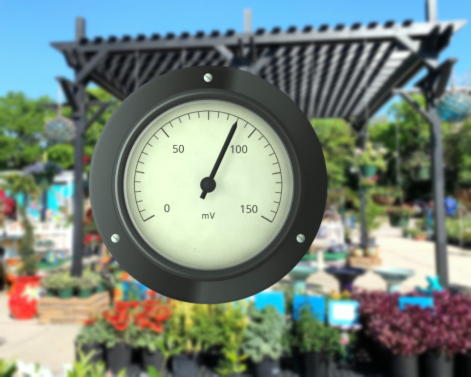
value=90 unit=mV
